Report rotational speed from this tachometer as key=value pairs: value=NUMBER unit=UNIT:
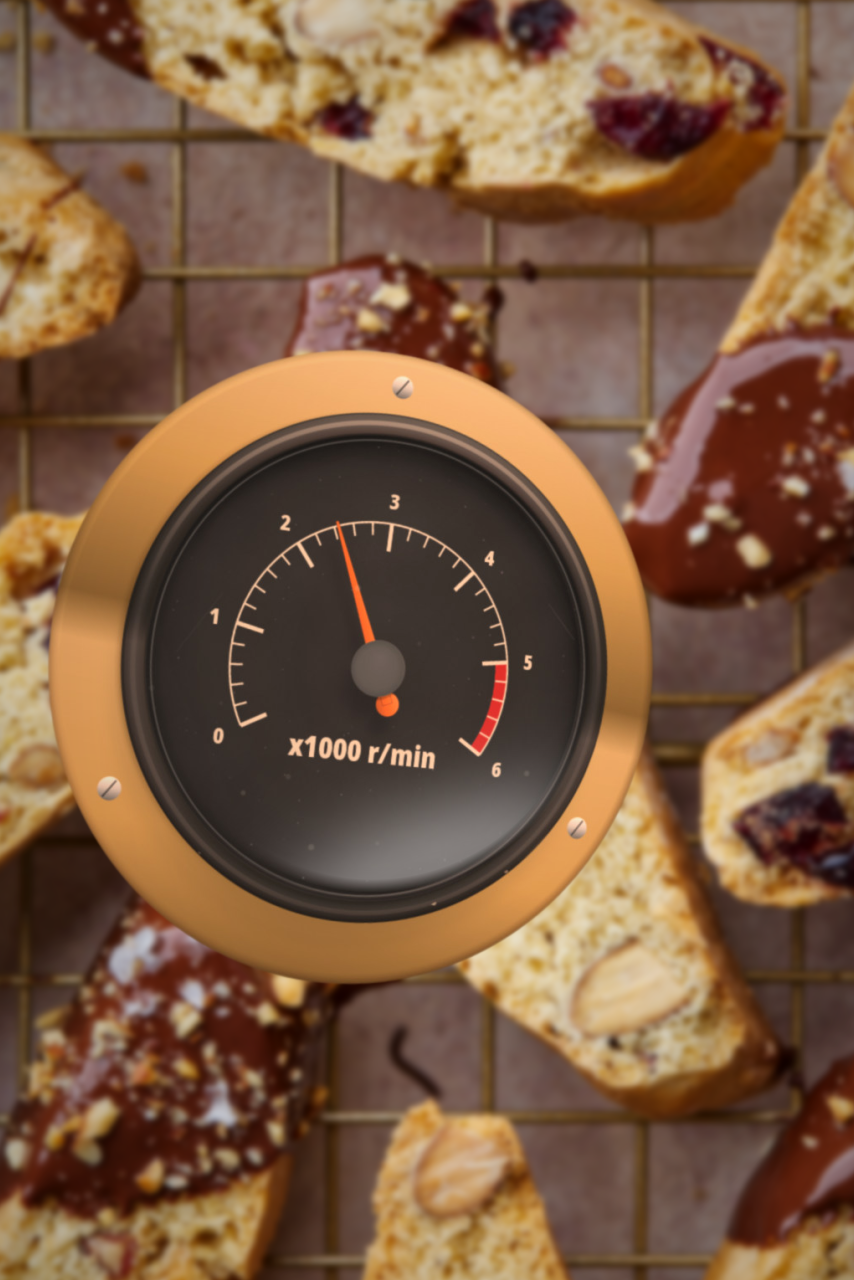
value=2400 unit=rpm
